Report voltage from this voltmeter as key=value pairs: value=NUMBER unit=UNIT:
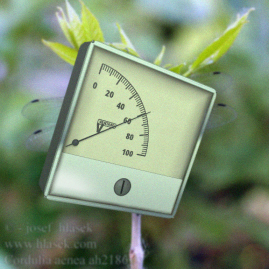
value=60 unit=V
